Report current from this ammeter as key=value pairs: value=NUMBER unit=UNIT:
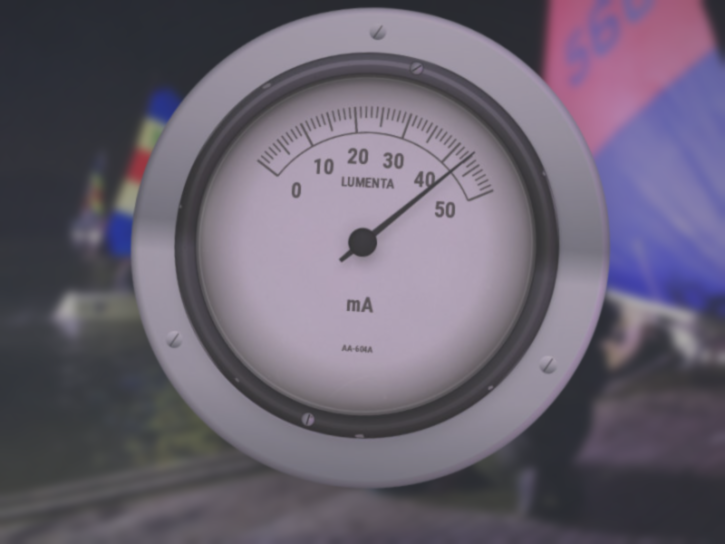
value=43 unit=mA
